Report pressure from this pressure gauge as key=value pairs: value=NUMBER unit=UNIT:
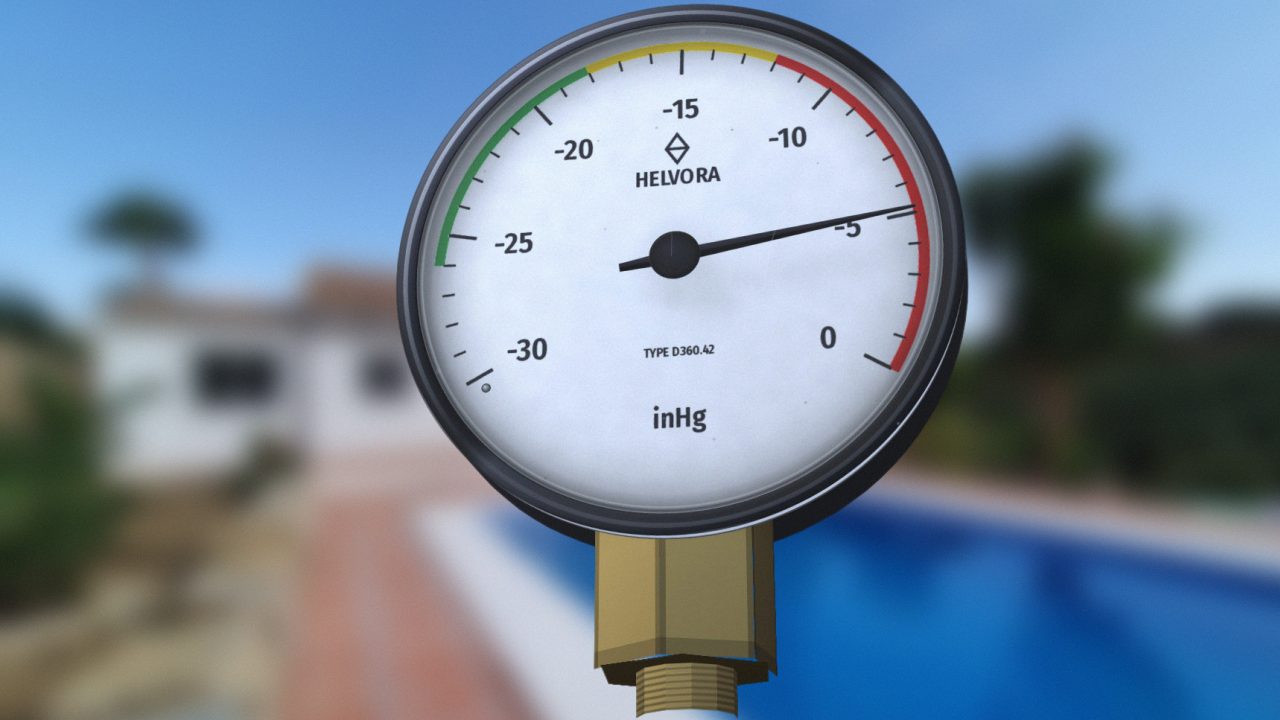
value=-5 unit=inHg
